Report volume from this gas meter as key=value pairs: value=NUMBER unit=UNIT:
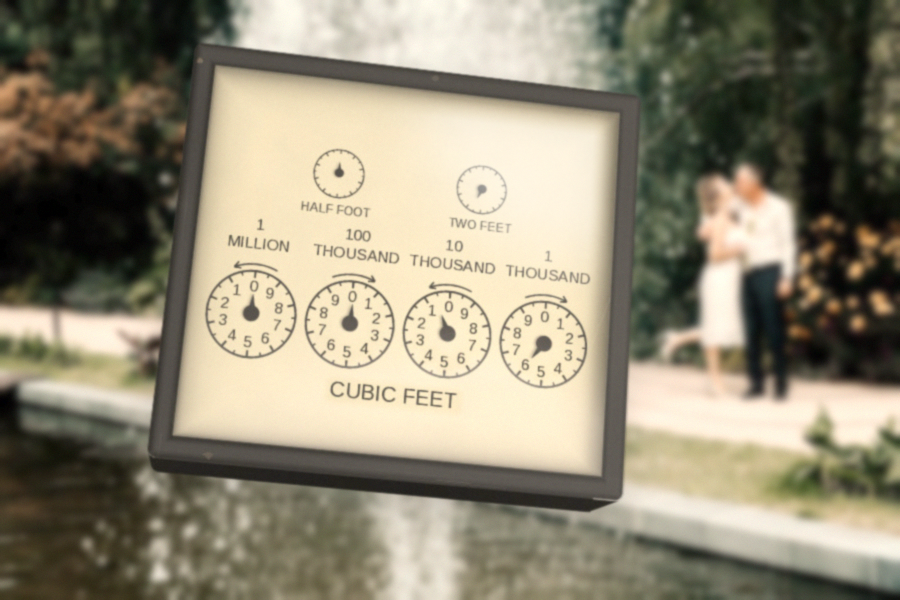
value=600 unit=ft³
